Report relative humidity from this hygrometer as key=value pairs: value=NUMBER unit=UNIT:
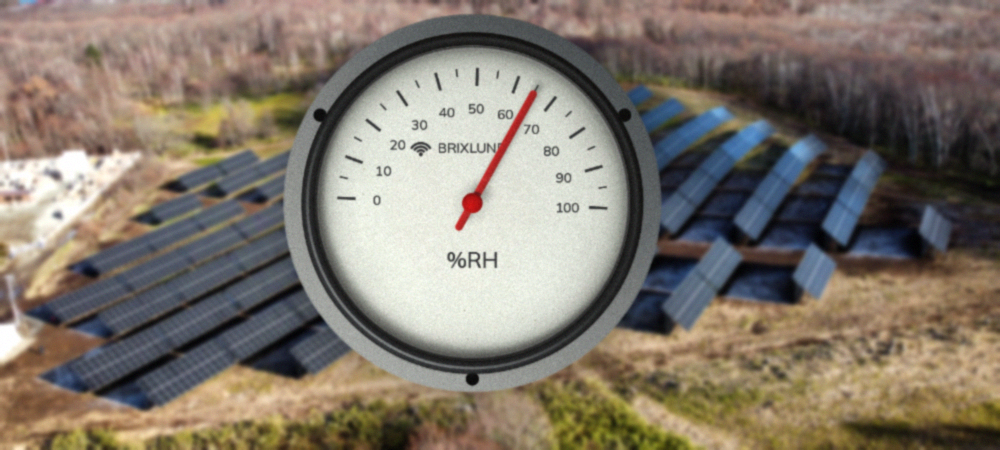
value=65 unit=%
